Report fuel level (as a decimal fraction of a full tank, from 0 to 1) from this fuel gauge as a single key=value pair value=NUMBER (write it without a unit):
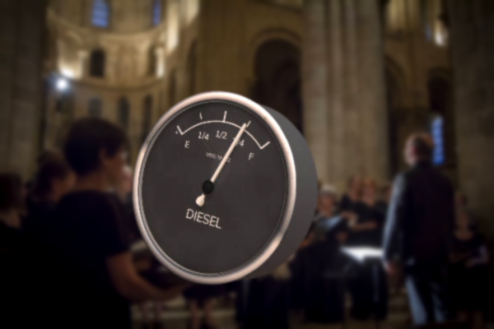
value=0.75
